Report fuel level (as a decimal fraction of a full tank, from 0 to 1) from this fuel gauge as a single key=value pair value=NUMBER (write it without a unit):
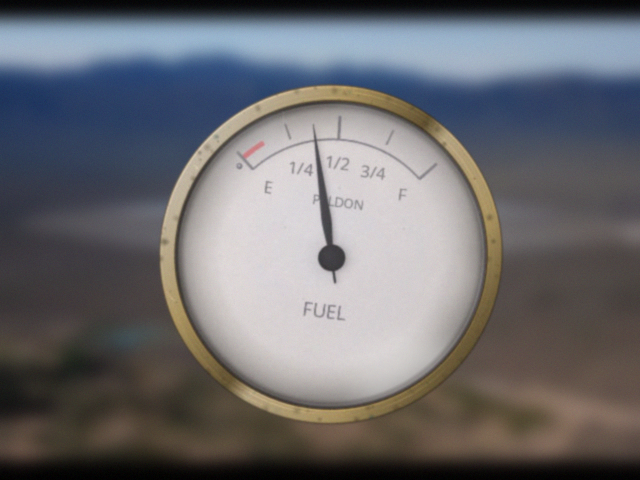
value=0.375
